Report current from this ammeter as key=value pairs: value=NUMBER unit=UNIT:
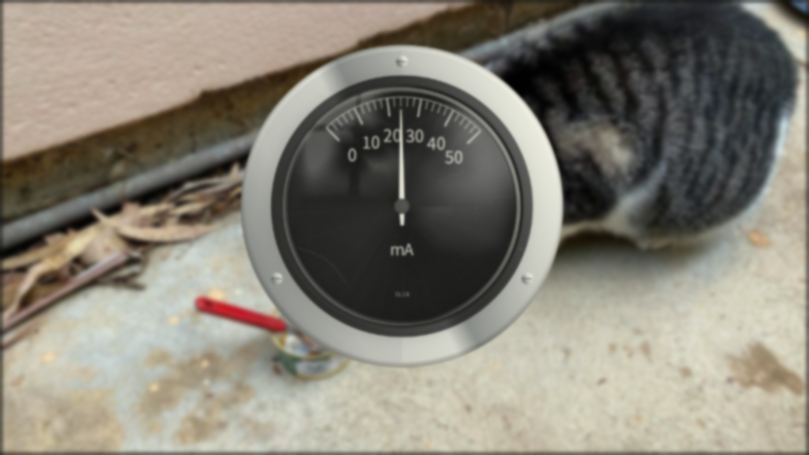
value=24 unit=mA
